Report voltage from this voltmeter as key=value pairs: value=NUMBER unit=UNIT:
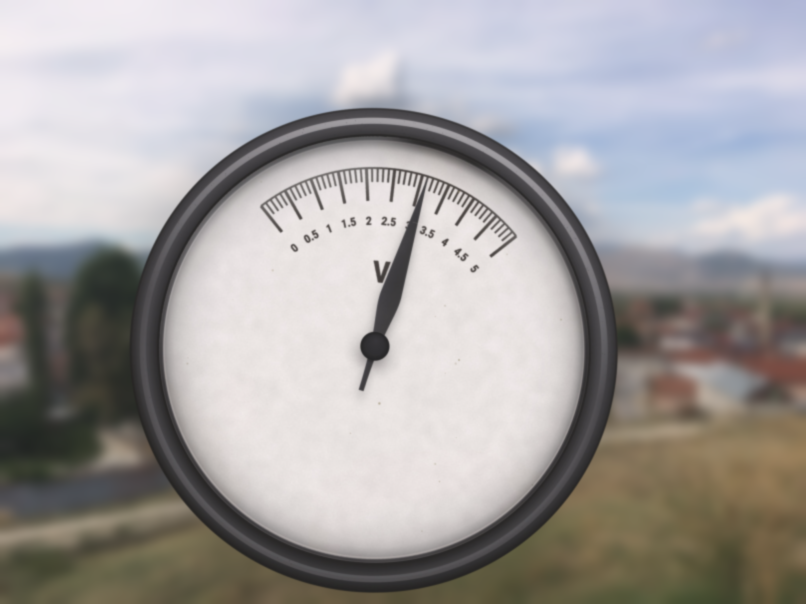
value=3.1 unit=V
